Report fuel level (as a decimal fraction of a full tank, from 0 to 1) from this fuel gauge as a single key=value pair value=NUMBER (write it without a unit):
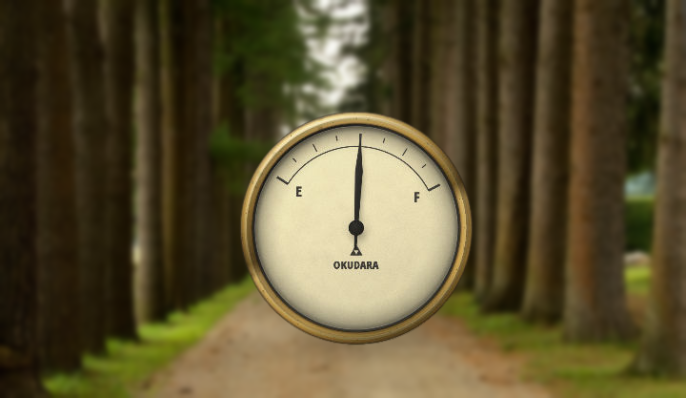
value=0.5
